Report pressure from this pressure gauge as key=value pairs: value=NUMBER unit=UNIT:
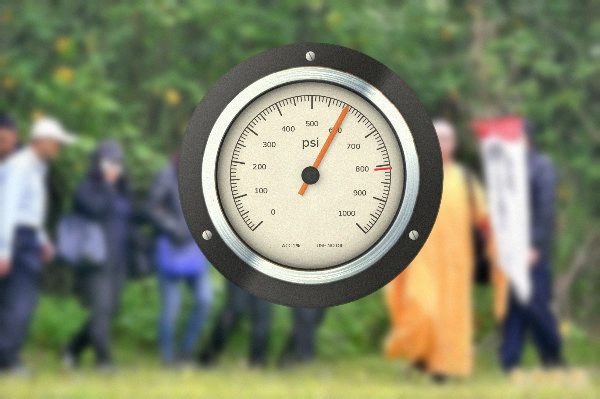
value=600 unit=psi
